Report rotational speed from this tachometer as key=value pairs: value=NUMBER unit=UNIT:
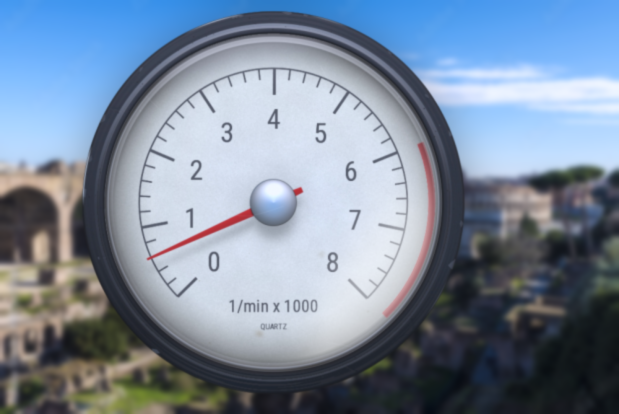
value=600 unit=rpm
